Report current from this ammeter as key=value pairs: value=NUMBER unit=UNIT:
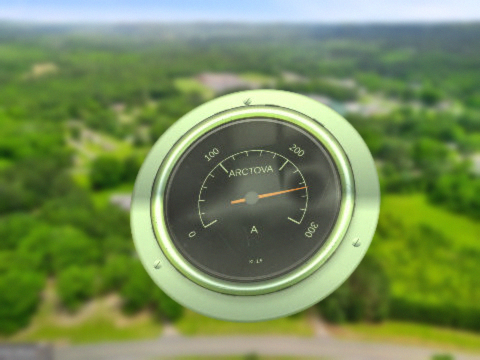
value=250 unit=A
